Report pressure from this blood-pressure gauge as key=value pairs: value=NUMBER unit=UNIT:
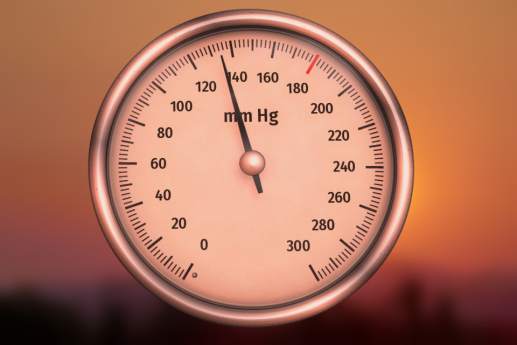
value=134 unit=mmHg
